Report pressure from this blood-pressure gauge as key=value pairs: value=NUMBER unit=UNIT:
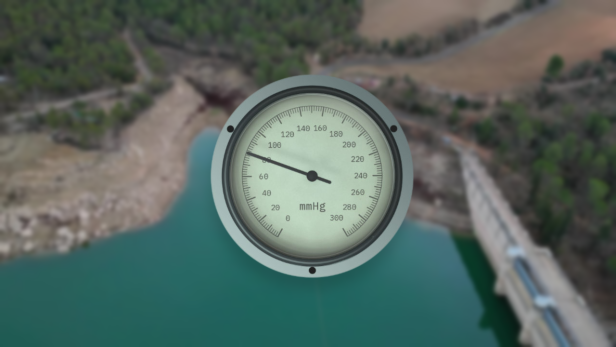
value=80 unit=mmHg
